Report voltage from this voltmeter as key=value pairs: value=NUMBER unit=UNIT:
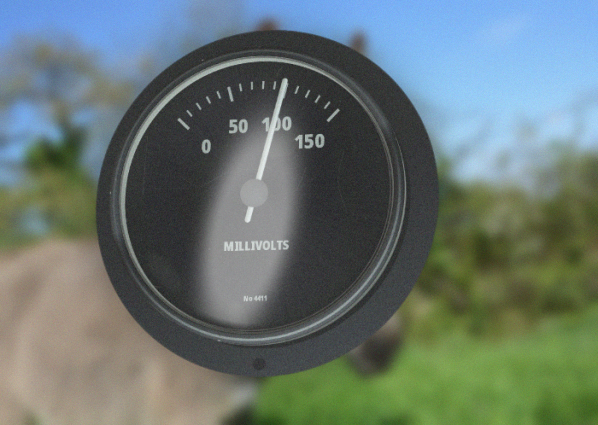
value=100 unit=mV
